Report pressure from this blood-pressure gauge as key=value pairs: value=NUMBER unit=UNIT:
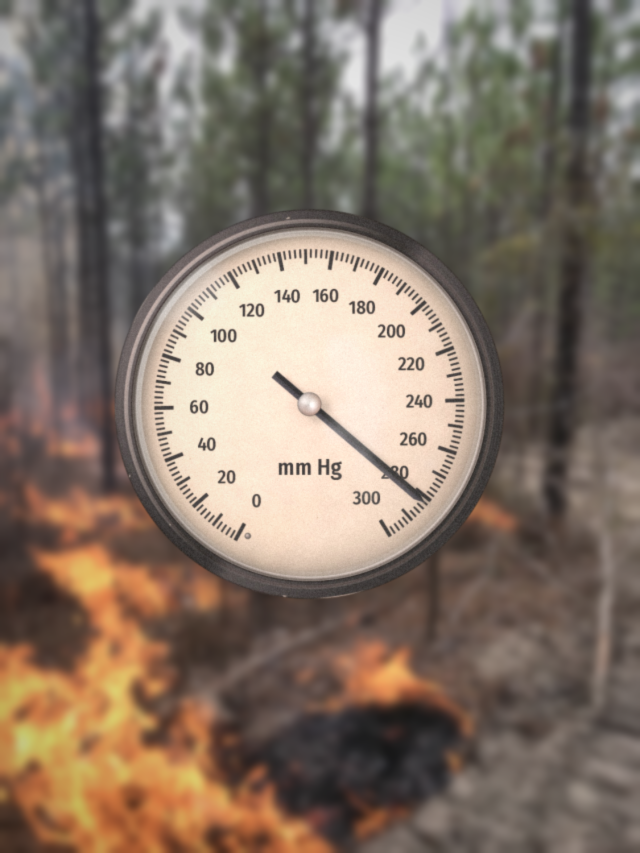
value=282 unit=mmHg
